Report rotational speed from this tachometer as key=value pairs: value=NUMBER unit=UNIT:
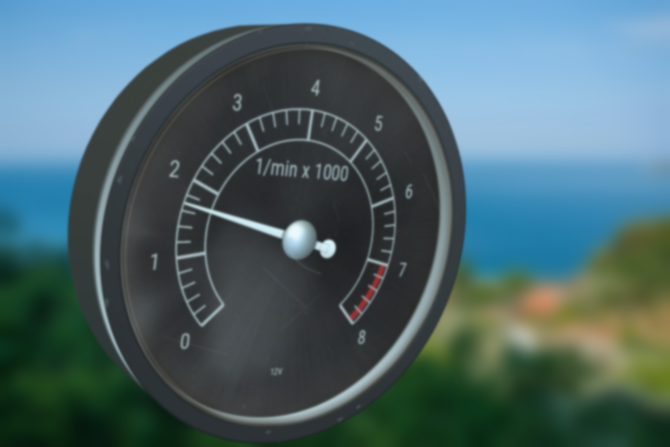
value=1700 unit=rpm
